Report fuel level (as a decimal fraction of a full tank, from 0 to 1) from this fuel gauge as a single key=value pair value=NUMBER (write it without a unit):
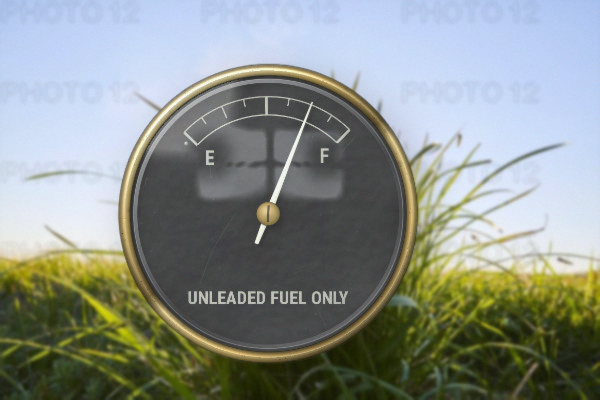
value=0.75
